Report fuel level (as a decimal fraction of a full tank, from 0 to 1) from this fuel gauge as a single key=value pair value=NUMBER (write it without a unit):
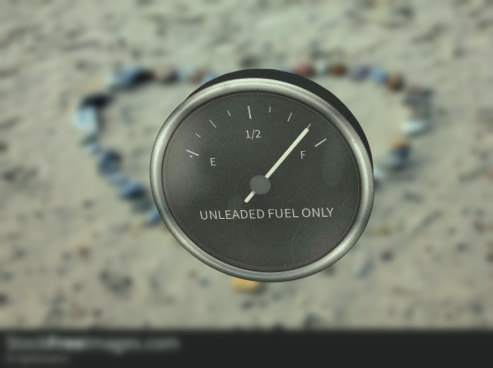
value=0.875
